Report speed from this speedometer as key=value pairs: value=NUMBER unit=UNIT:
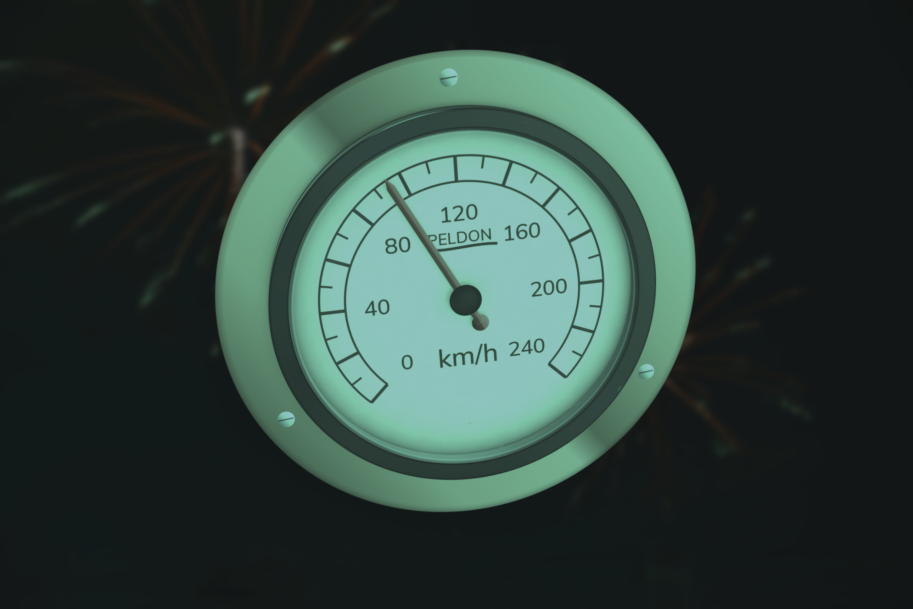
value=95 unit=km/h
